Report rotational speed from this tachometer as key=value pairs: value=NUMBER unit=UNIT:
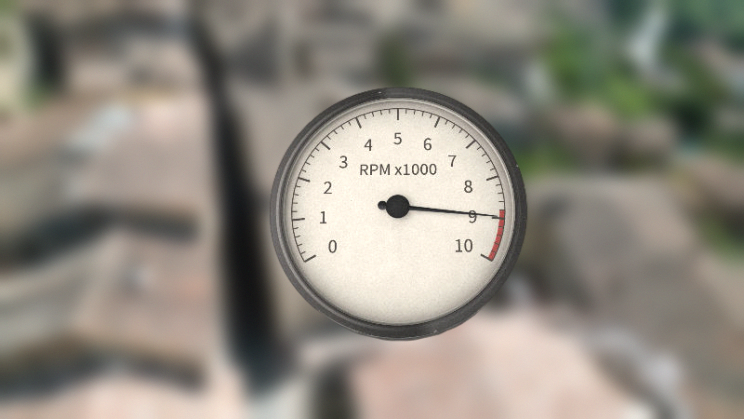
value=9000 unit=rpm
